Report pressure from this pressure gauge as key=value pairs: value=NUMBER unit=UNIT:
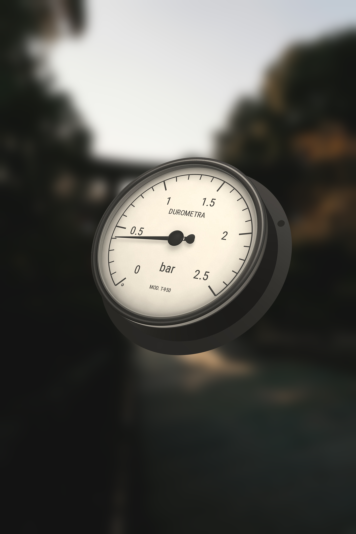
value=0.4 unit=bar
